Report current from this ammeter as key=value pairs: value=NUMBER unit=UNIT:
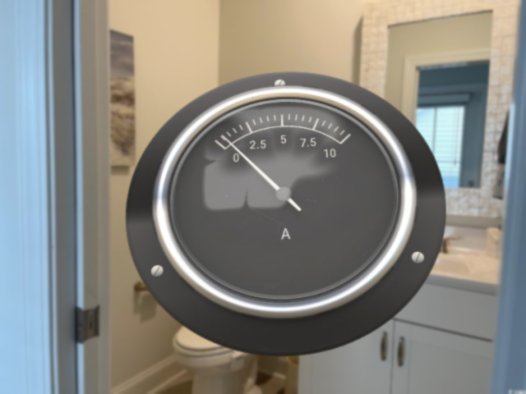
value=0.5 unit=A
